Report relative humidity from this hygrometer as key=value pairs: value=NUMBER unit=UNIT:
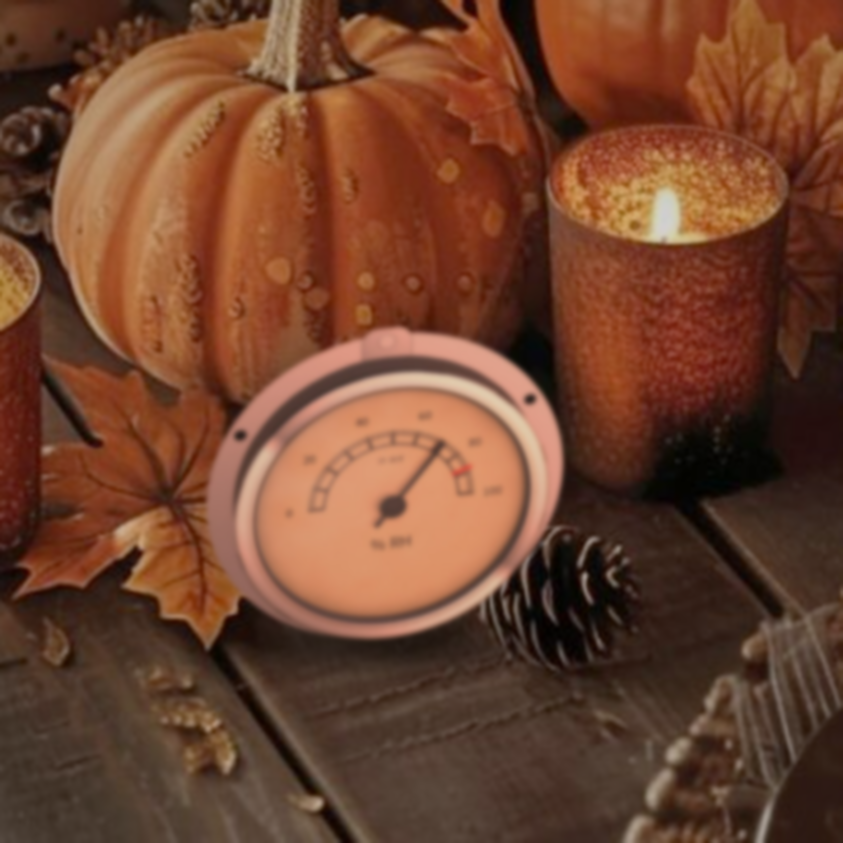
value=70 unit=%
